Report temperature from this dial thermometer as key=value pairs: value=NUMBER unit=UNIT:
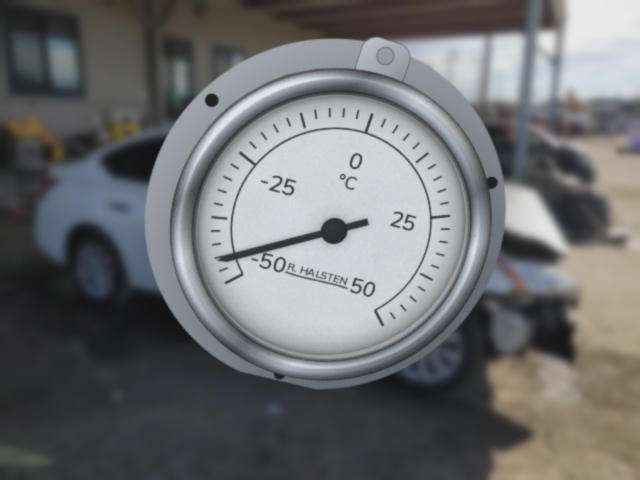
value=-45 unit=°C
